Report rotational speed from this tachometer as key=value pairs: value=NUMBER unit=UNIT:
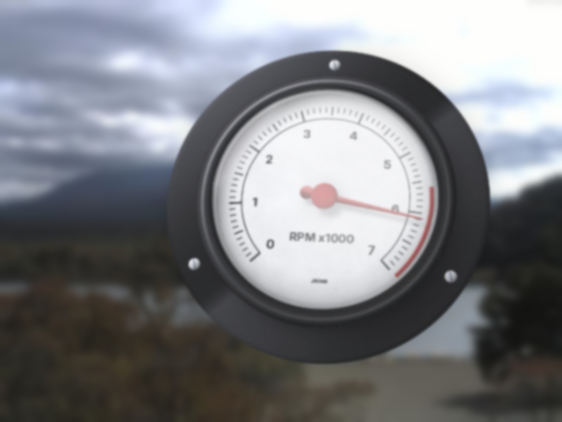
value=6100 unit=rpm
